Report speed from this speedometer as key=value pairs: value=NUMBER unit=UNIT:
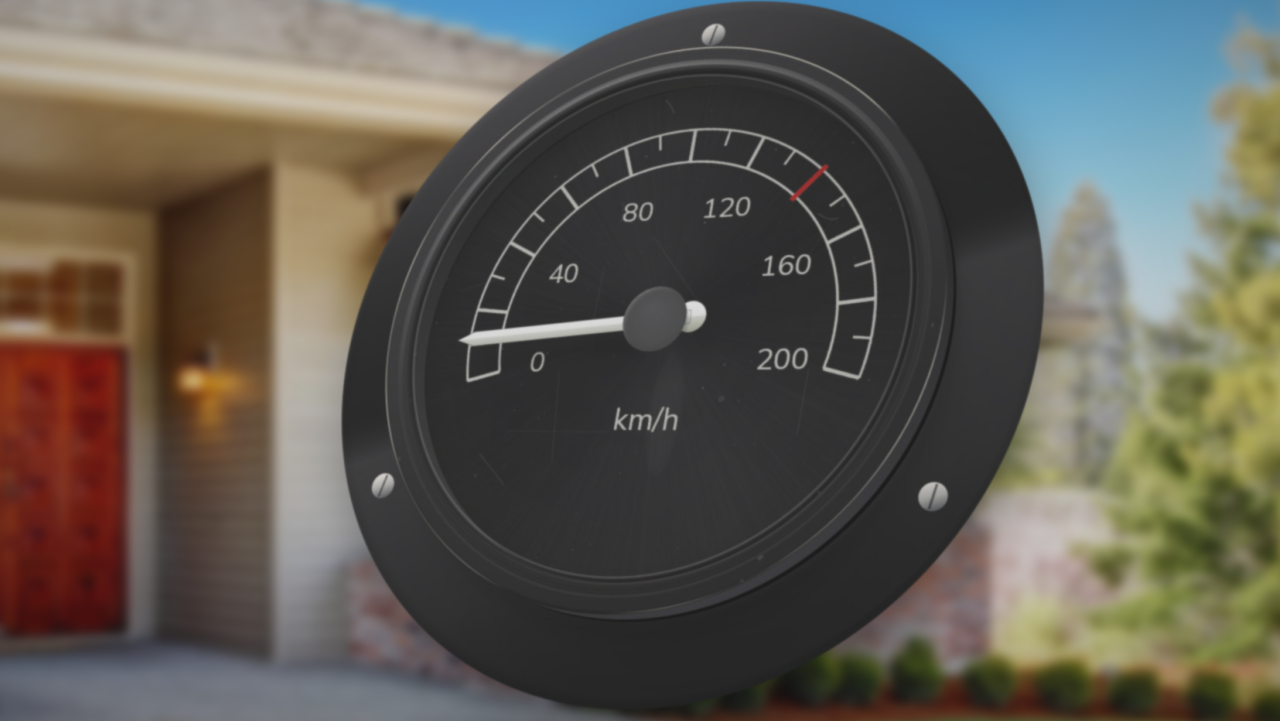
value=10 unit=km/h
